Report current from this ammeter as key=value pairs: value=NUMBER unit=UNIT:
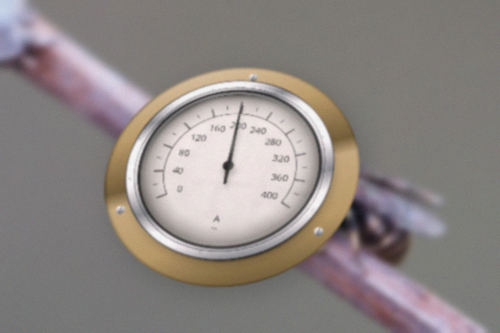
value=200 unit=A
